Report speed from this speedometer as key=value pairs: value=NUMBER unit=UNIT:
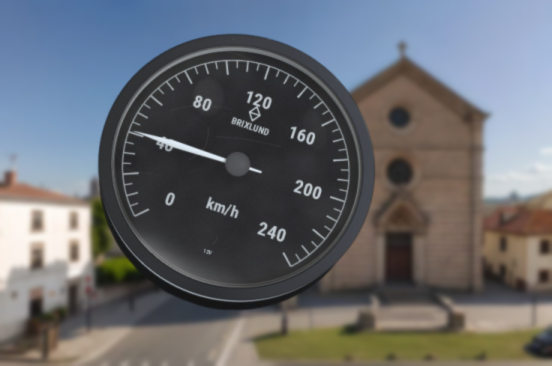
value=40 unit=km/h
